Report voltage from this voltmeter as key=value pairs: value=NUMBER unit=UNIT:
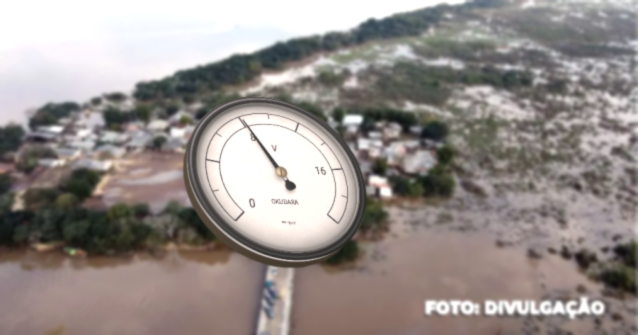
value=8 unit=V
